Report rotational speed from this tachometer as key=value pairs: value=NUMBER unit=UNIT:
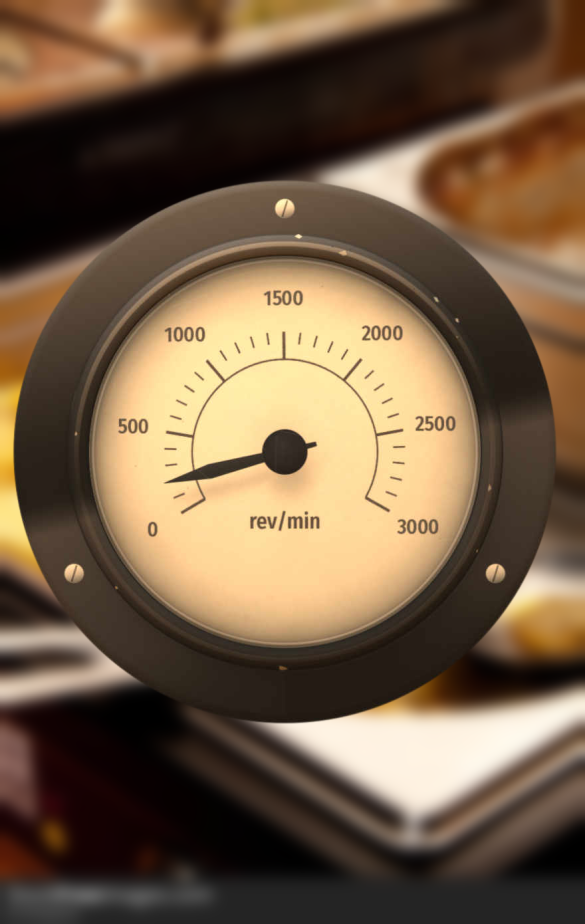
value=200 unit=rpm
